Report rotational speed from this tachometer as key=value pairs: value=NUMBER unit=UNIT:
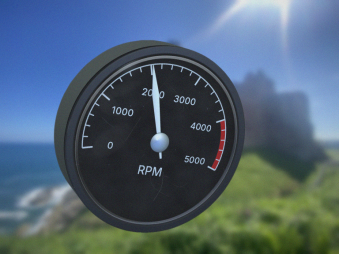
value=2000 unit=rpm
